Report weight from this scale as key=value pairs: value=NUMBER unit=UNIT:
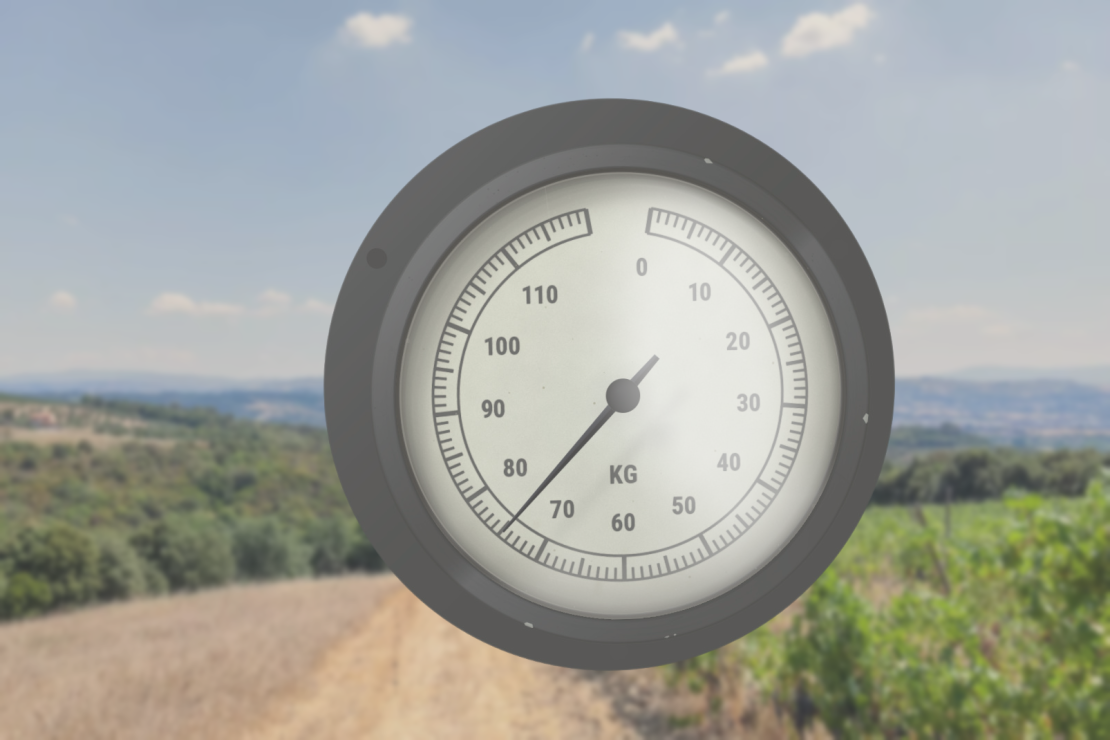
value=75 unit=kg
